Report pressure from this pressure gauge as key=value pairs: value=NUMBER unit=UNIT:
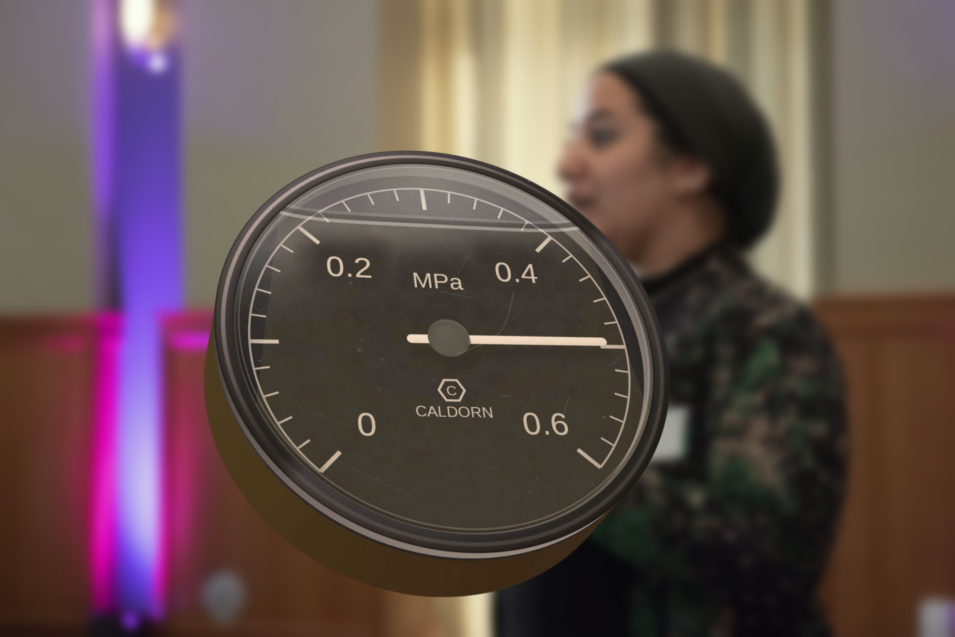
value=0.5 unit=MPa
